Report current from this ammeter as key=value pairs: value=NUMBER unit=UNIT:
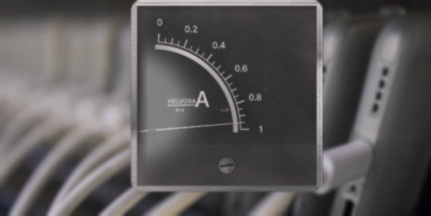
value=0.95 unit=A
